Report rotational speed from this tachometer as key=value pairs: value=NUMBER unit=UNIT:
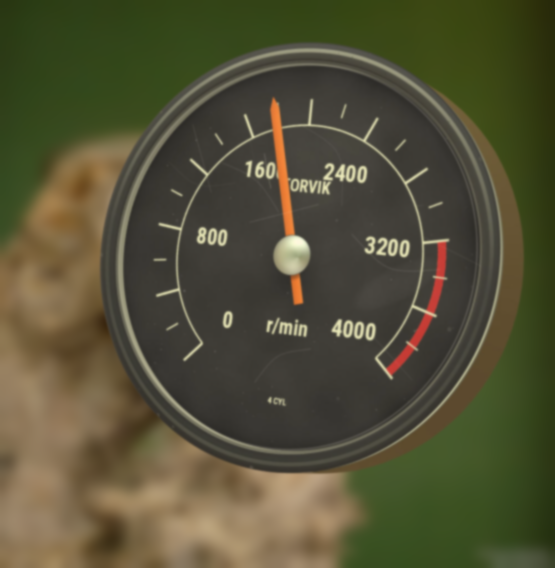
value=1800 unit=rpm
